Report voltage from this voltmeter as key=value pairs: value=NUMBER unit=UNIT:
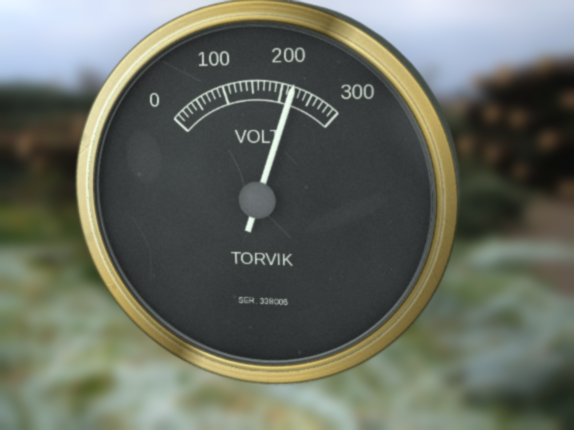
value=220 unit=V
